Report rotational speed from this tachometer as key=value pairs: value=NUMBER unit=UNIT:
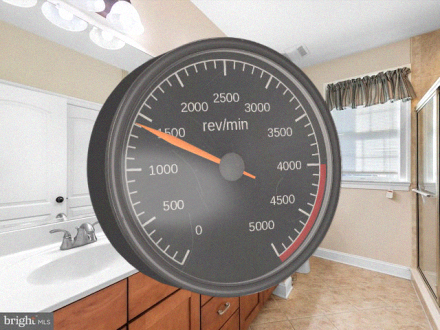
value=1400 unit=rpm
